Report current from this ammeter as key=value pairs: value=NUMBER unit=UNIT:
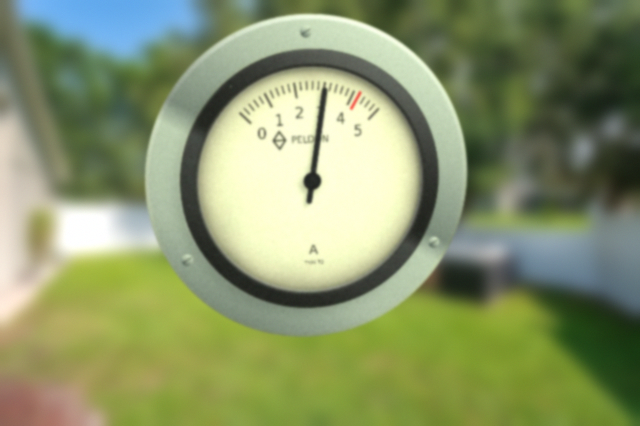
value=3 unit=A
